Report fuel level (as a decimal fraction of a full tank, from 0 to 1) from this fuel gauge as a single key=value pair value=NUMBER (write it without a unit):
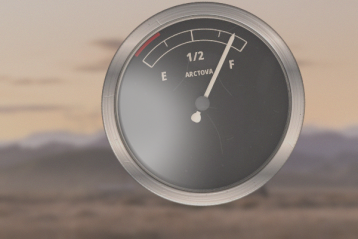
value=0.875
